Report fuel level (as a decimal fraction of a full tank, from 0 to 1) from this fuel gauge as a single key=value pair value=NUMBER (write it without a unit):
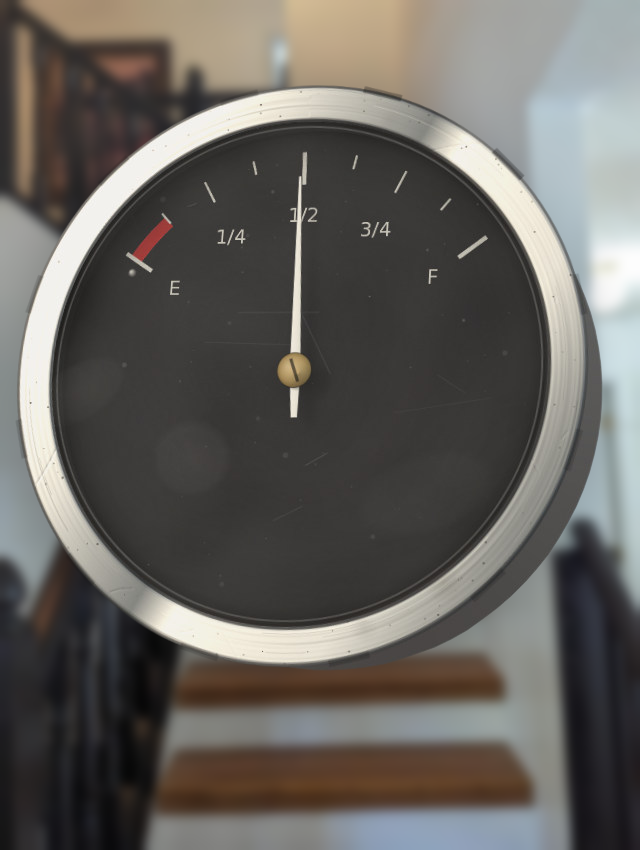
value=0.5
